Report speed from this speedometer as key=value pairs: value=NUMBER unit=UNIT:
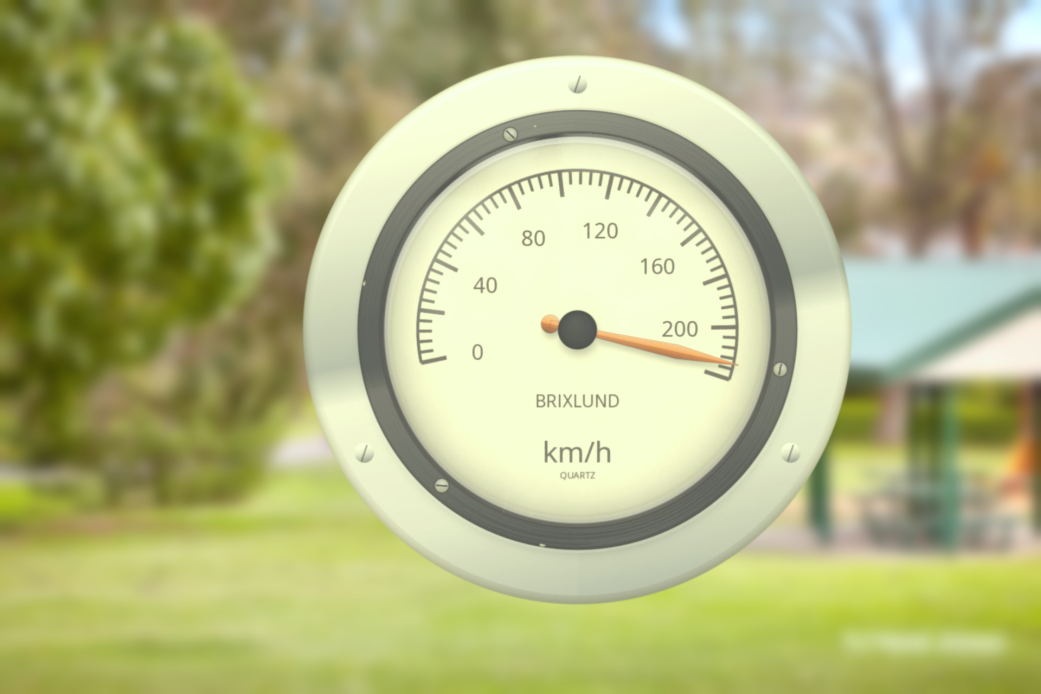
value=214 unit=km/h
